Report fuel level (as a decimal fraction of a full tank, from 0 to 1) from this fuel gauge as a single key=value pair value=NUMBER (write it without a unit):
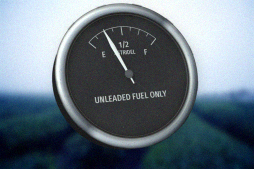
value=0.25
